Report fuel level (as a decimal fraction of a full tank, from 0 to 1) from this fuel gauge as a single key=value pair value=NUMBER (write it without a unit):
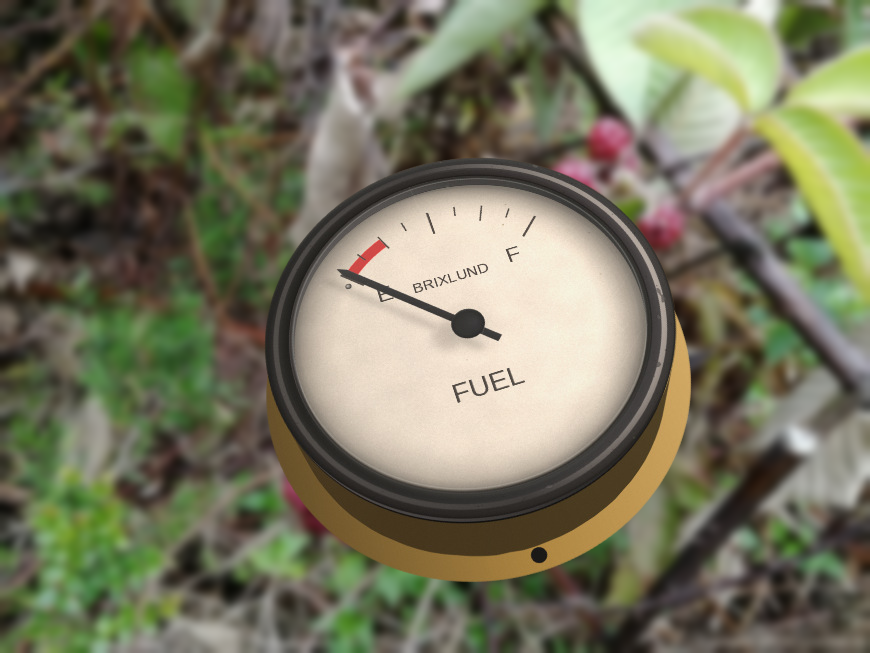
value=0
